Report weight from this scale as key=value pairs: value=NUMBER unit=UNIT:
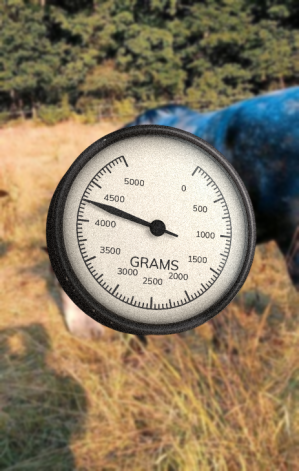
value=4250 unit=g
